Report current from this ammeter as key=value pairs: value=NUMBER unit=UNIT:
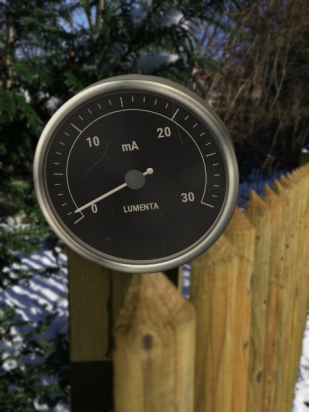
value=1 unit=mA
